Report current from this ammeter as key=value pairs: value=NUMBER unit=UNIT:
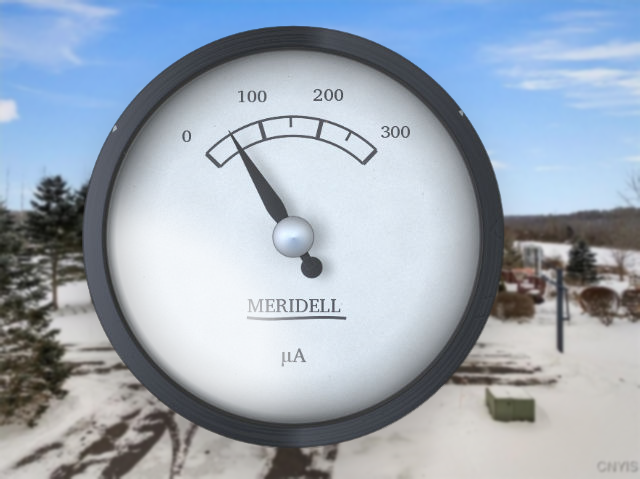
value=50 unit=µA
